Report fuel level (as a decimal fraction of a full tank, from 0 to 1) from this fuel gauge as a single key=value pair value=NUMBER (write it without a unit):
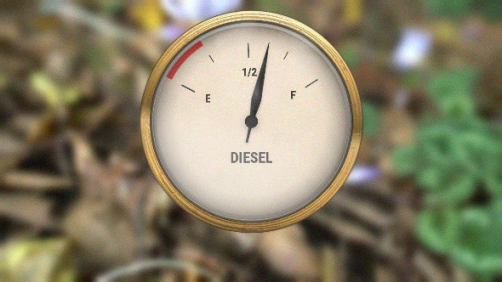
value=0.625
